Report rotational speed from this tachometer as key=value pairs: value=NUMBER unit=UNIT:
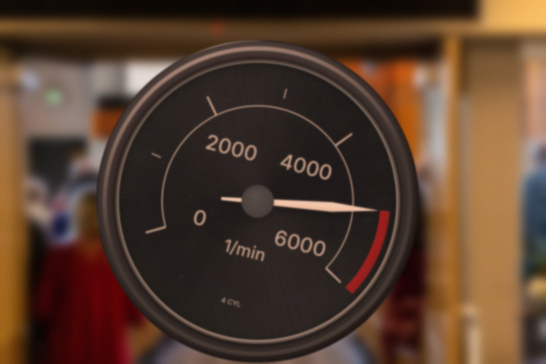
value=5000 unit=rpm
